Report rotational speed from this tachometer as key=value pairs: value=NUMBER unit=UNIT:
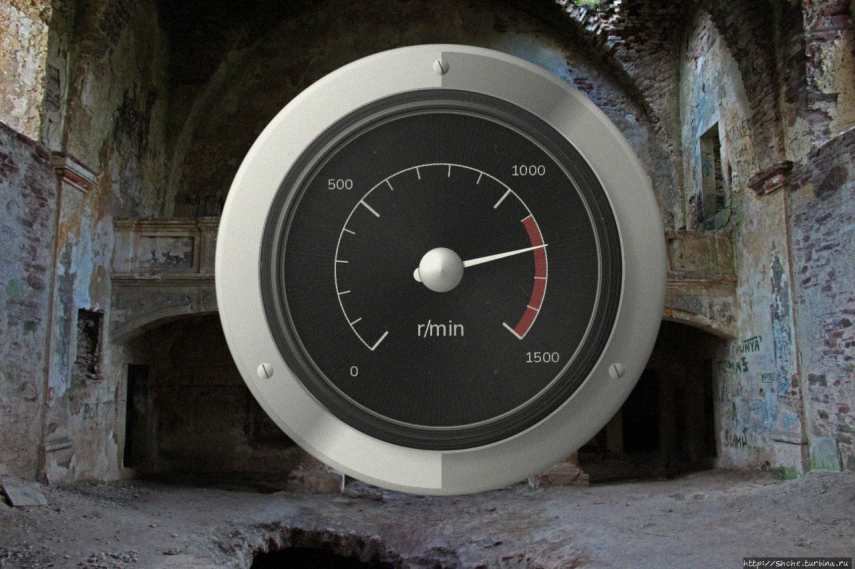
value=1200 unit=rpm
